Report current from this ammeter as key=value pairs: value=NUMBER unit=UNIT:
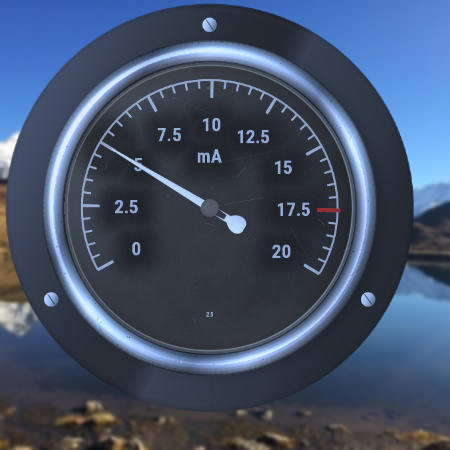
value=5 unit=mA
